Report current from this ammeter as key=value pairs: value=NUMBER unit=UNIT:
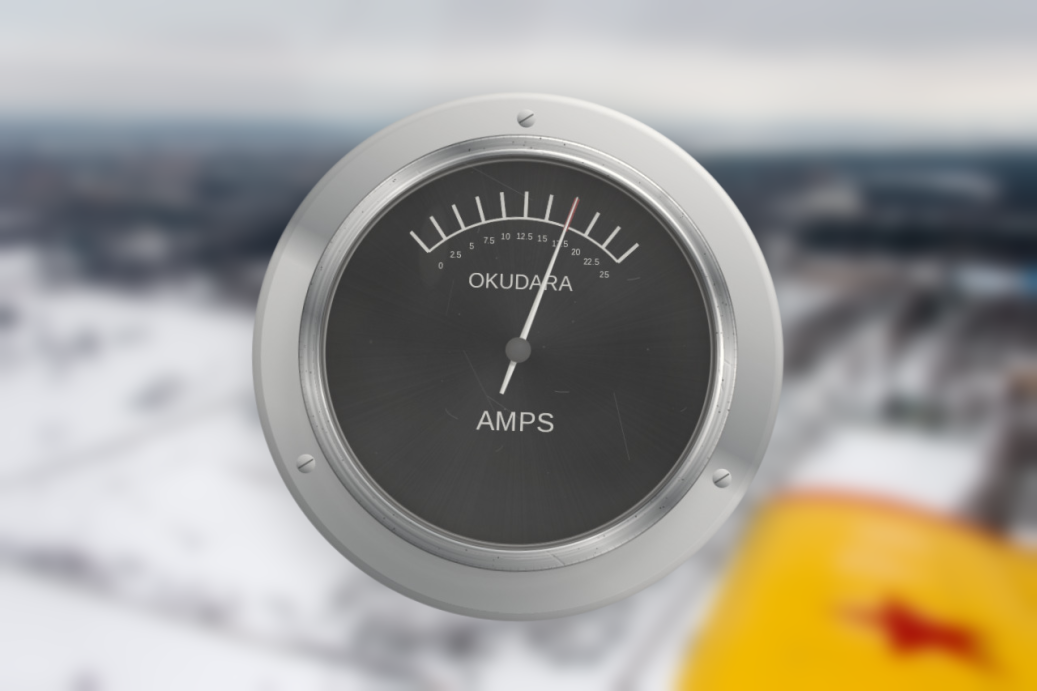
value=17.5 unit=A
